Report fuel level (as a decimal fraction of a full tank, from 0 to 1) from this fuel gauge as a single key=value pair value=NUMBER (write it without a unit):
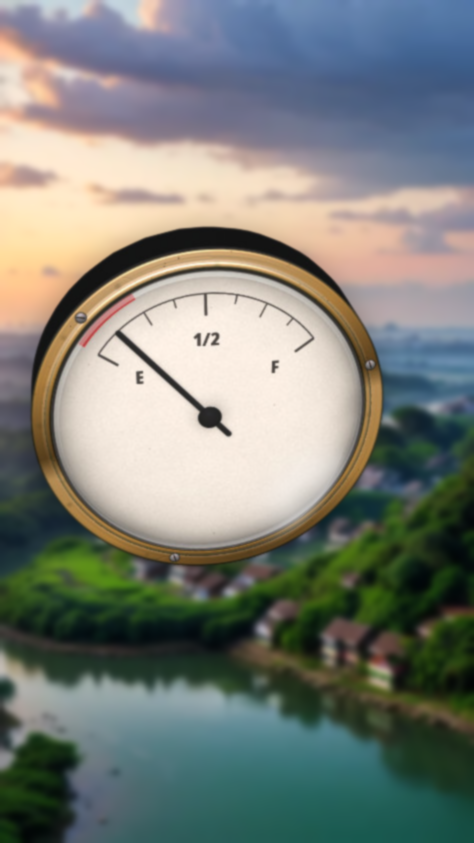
value=0.125
